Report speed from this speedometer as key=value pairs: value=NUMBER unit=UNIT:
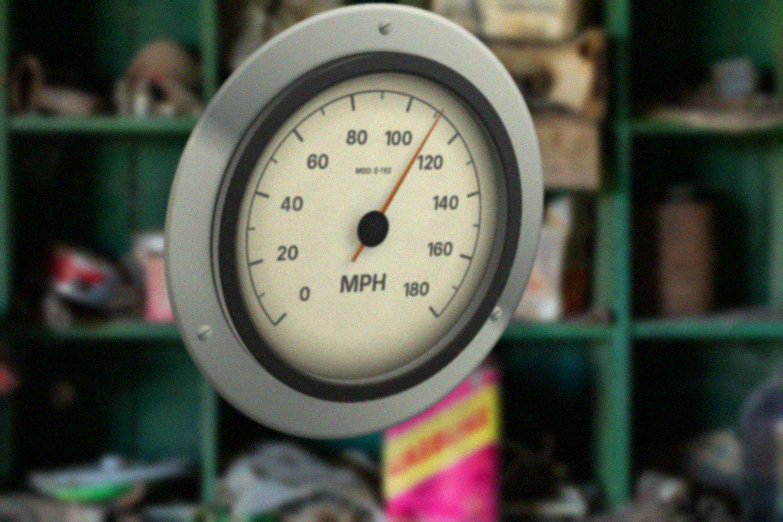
value=110 unit=mph
